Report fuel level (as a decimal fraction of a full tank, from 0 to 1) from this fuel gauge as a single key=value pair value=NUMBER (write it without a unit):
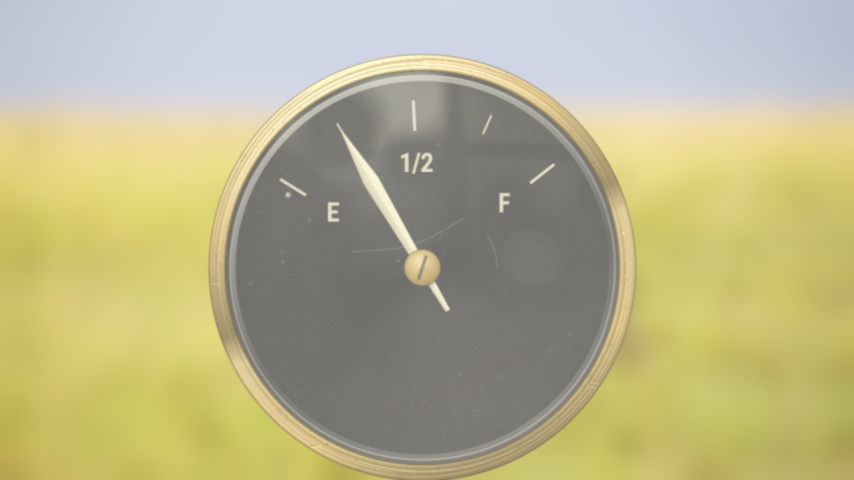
value=0.25
